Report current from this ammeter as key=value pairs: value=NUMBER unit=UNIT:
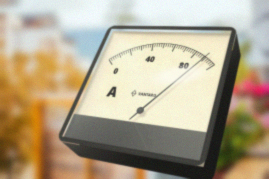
value=90 unit=A
